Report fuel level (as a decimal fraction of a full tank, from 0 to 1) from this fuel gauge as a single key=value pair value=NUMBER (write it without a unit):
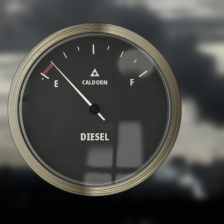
value=0.125
